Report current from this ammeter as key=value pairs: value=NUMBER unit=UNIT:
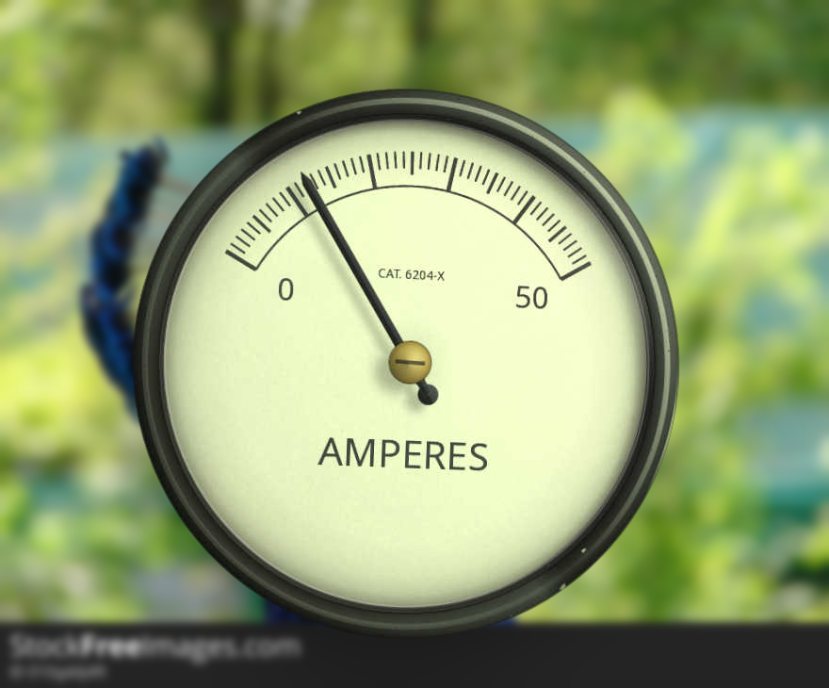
value=12 unit=A
